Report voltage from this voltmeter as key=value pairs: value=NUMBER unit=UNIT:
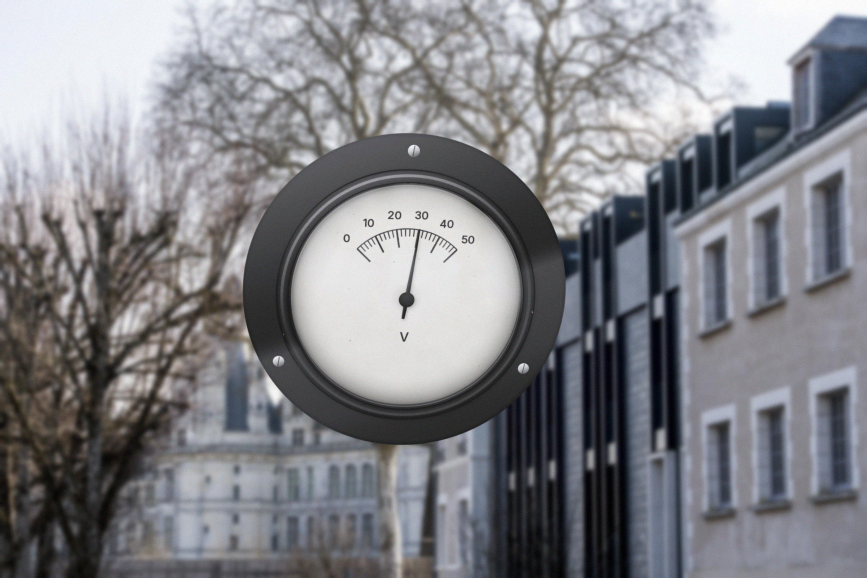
value=30 unit=V
